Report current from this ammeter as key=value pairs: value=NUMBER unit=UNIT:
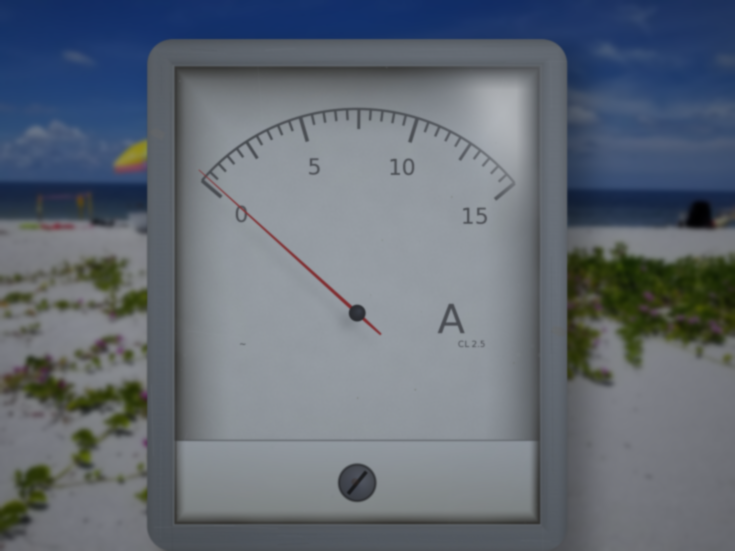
value=0.25 unit=A
